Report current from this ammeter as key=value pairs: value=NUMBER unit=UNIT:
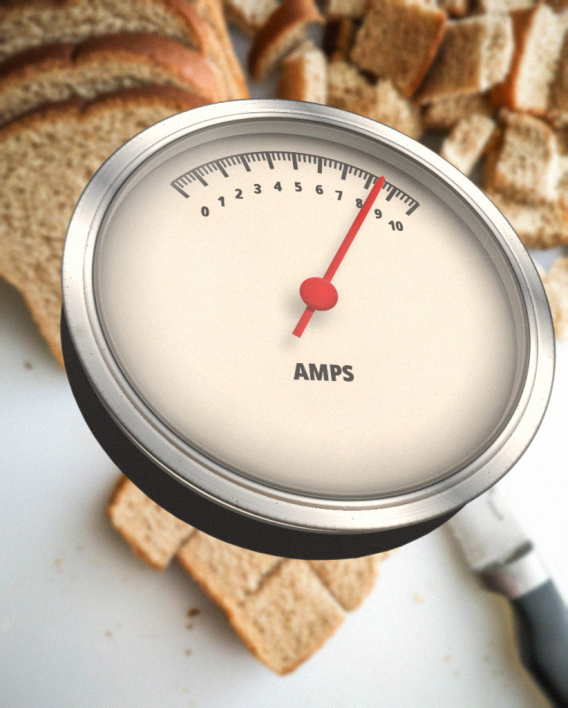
value=8.4 unit=A
